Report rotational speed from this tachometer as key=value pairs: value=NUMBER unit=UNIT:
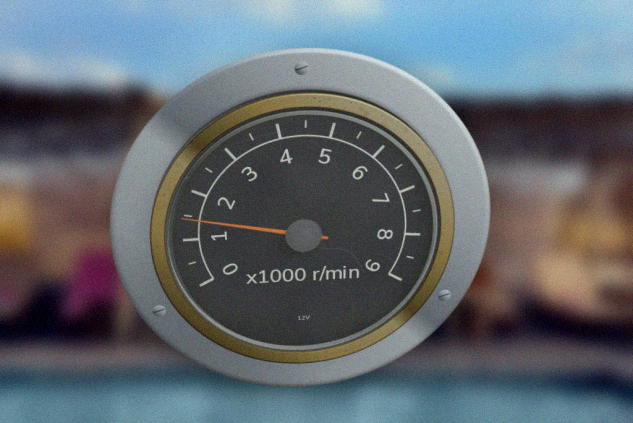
value=1500 unit=rpm
